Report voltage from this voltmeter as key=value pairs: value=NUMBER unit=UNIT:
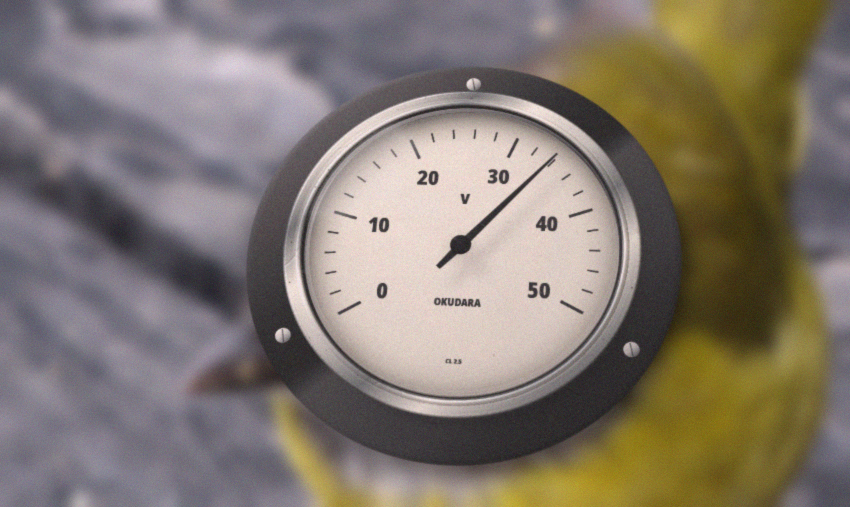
value=34 unit=V
